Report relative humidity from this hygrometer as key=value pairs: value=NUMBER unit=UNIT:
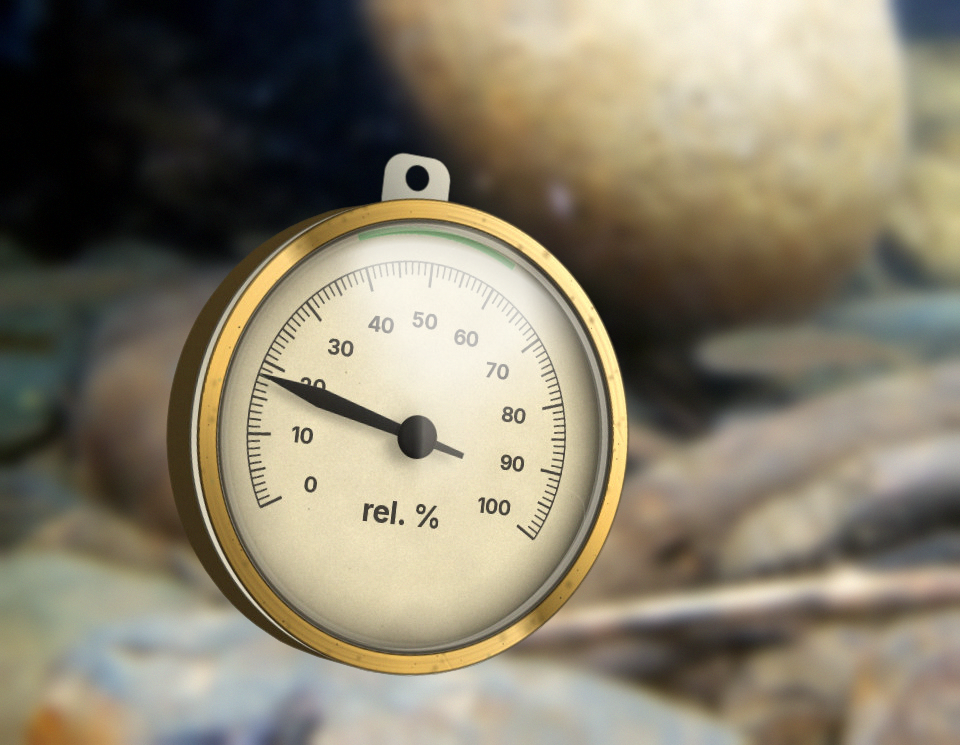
value=18 unit=%
